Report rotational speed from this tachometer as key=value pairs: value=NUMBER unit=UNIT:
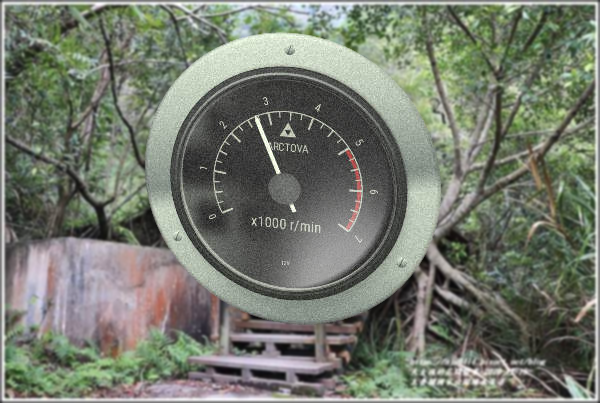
value=2750 unit=rpm
